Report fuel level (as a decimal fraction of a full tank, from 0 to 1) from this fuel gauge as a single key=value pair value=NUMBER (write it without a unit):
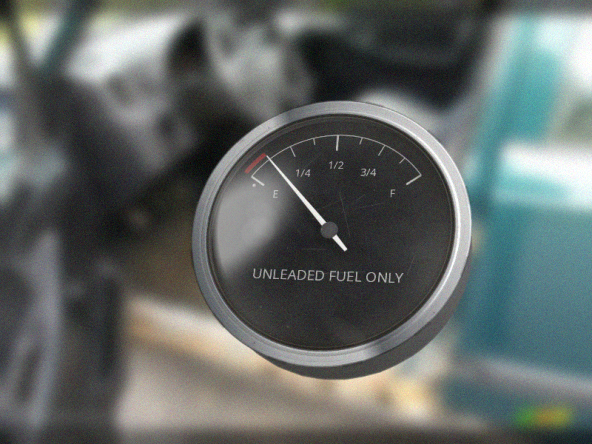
value=0.125
